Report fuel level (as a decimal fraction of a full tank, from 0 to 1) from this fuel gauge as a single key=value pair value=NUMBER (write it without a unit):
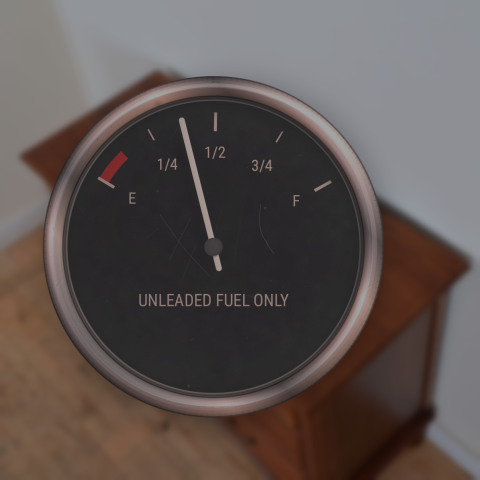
value=0.375
